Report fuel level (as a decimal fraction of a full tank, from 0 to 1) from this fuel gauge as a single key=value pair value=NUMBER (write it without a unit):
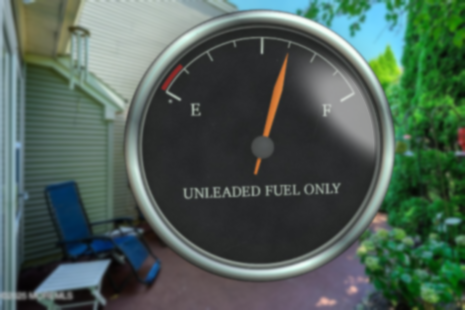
value=0.625
